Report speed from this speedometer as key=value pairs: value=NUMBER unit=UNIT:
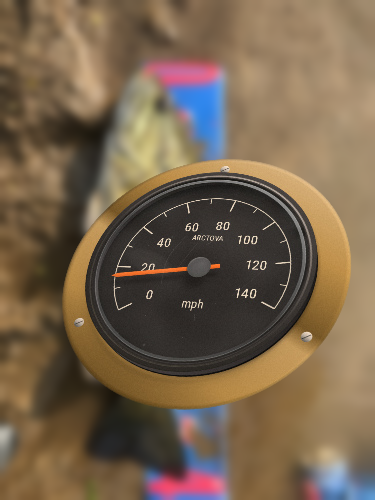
value=15 unit=mph
